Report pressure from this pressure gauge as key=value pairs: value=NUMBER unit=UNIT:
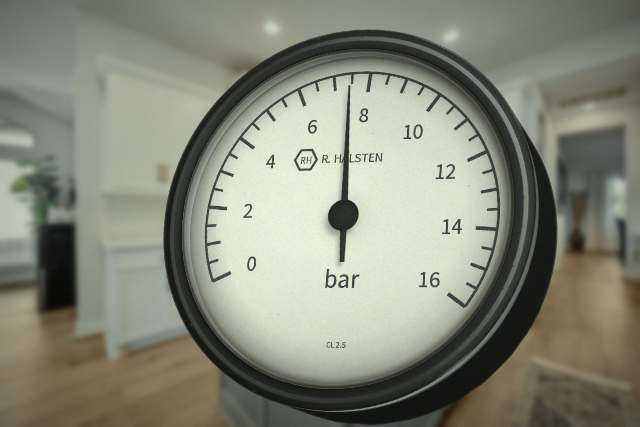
value=7.5 unit=bar
